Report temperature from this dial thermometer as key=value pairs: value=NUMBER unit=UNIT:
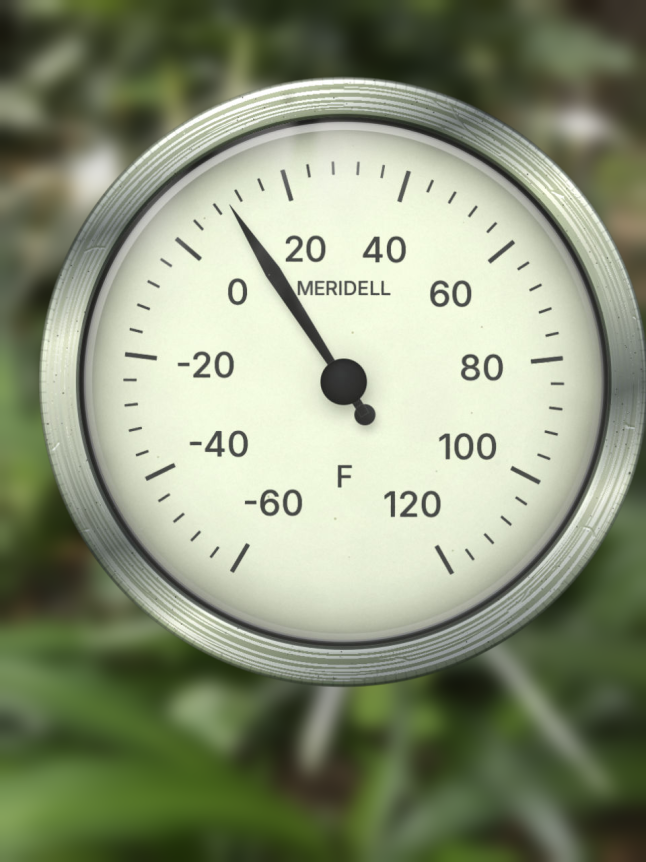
value=10 unit=°F
